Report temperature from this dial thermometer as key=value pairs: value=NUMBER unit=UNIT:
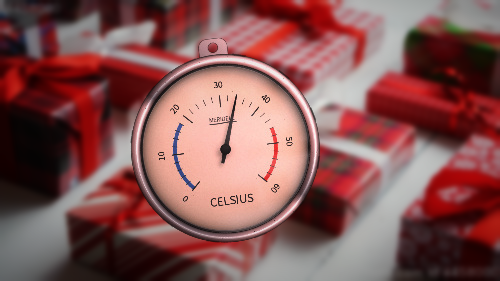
value=34 unit=°C
